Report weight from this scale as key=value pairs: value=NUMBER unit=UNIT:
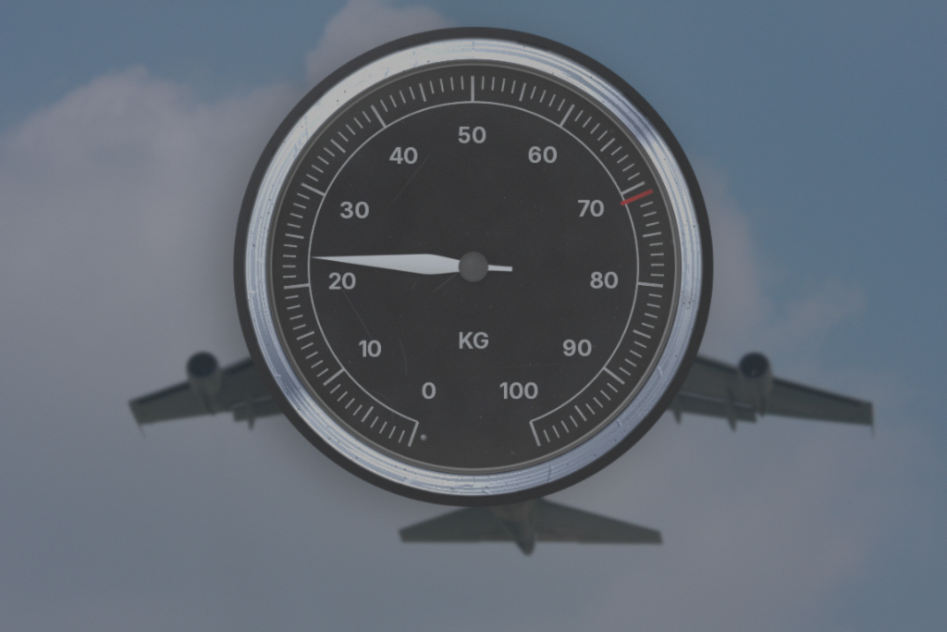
value=23 unit=kg
